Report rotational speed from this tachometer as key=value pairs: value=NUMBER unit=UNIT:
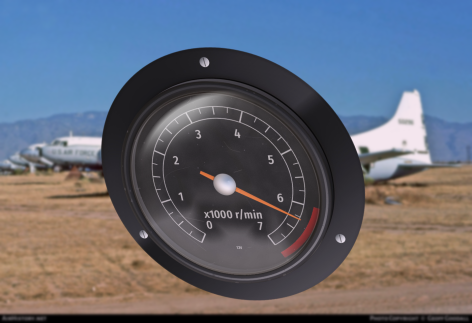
value=6250 unit=rpm
